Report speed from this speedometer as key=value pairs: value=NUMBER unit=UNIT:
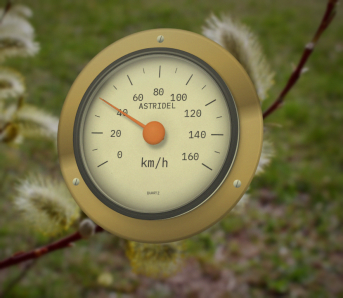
value=40 unit=km/h
